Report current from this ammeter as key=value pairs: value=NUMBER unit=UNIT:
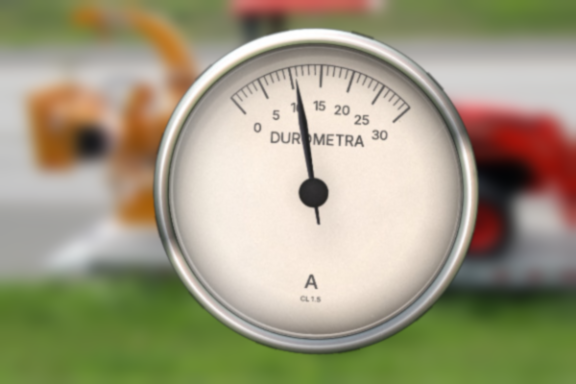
value=11 unit=A
